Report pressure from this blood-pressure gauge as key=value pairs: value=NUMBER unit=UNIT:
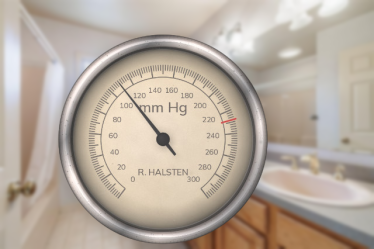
value=110 unit=mmHg
